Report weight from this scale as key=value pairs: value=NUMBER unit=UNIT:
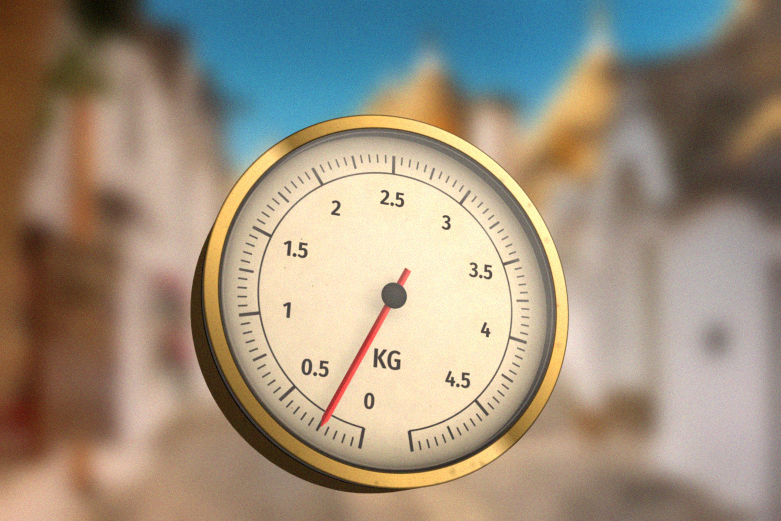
value=0.25 unit=kg
